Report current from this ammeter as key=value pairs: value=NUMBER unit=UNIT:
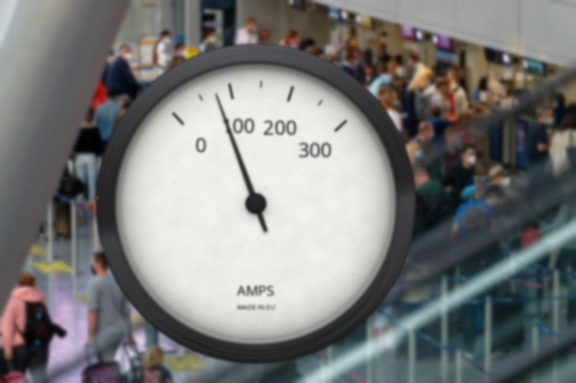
value=75 unit=A
